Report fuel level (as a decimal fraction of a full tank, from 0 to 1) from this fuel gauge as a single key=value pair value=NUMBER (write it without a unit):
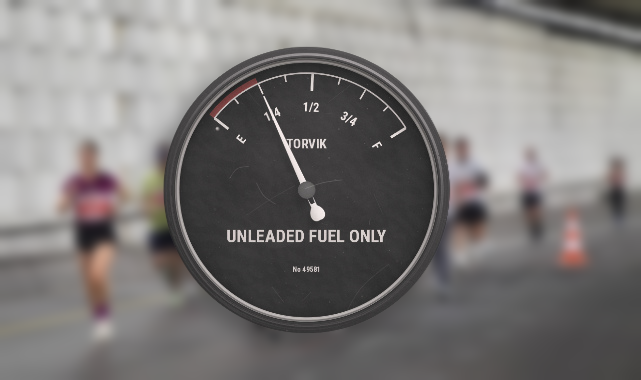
value=0.25
